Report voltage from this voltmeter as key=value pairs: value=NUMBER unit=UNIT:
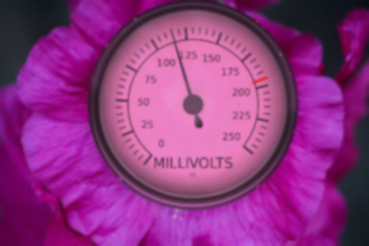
value=115 unit=mV
